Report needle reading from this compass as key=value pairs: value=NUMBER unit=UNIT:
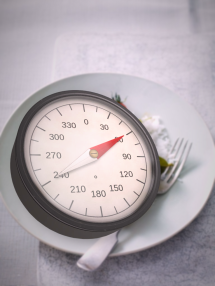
value=60 unit=°
